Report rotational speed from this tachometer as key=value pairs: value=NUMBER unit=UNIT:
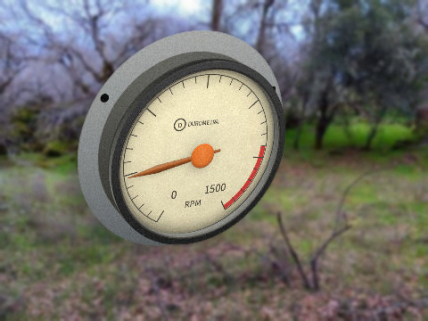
value=250 unit=rpm
